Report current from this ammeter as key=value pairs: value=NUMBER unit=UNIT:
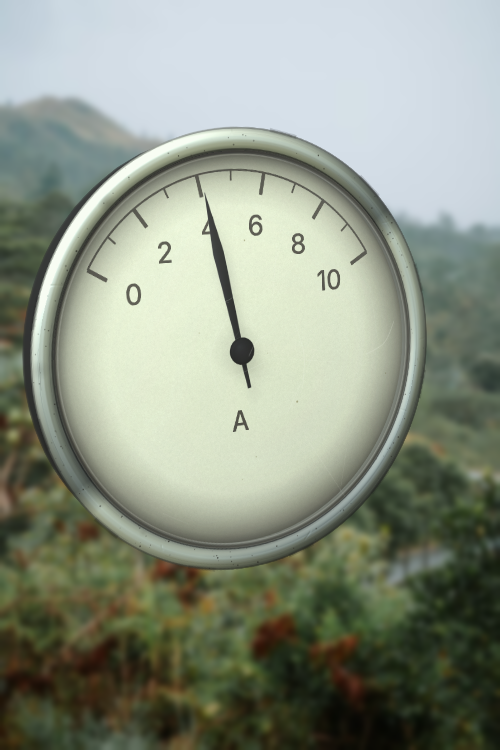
value=4 unit=A
